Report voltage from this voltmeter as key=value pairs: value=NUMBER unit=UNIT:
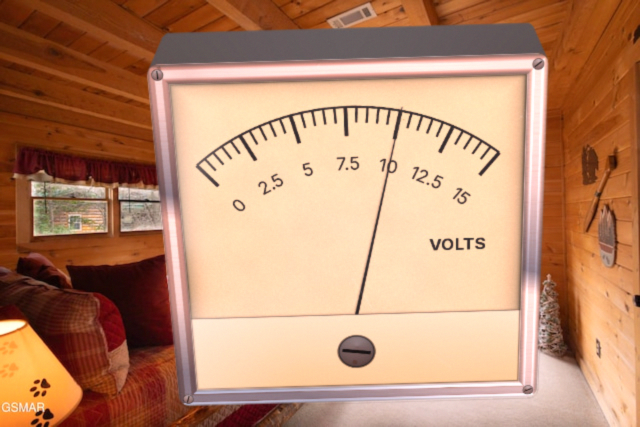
value=10 unit=V
